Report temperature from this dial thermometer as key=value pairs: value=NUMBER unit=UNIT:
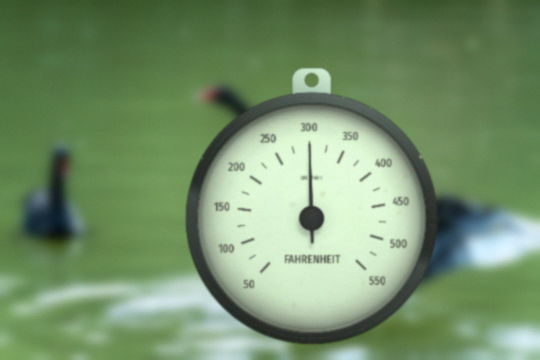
value=300 unit=°F
